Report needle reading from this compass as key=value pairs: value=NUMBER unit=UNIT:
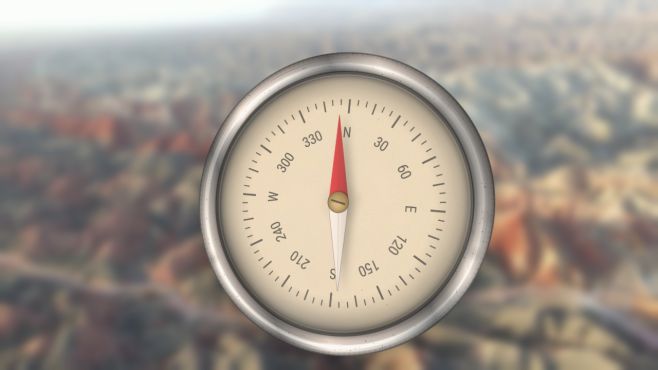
value=355 unit=°
